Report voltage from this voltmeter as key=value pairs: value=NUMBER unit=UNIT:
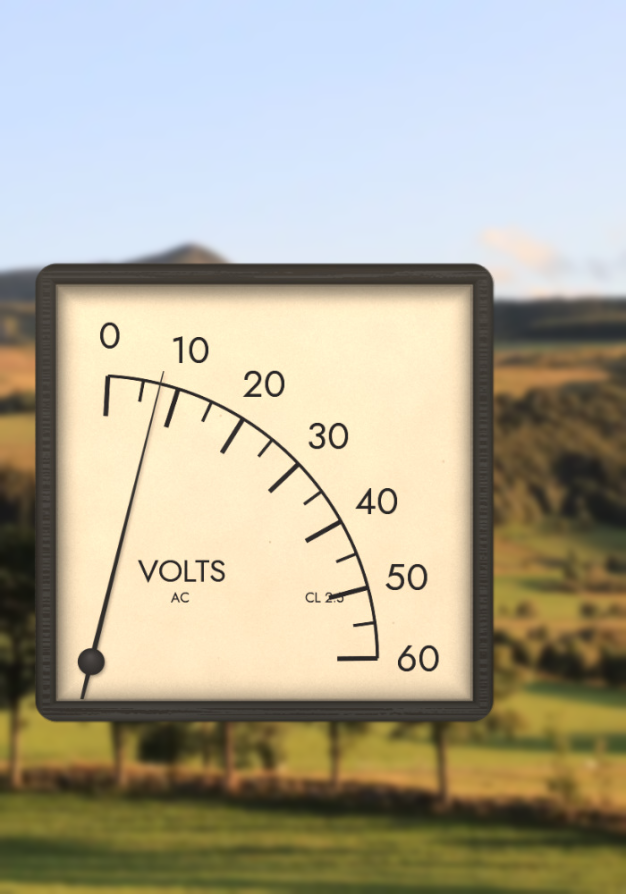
value=7.5 unit=V
